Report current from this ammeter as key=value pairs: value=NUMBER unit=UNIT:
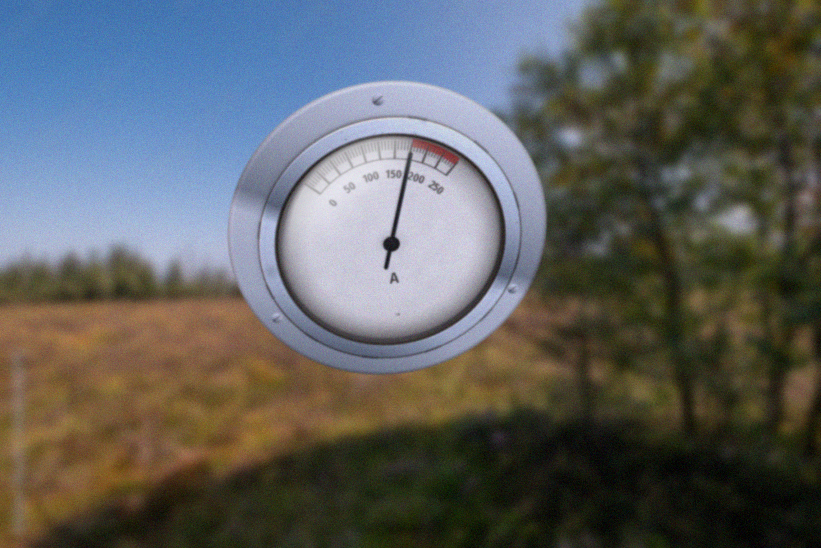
value=175 unit=A
